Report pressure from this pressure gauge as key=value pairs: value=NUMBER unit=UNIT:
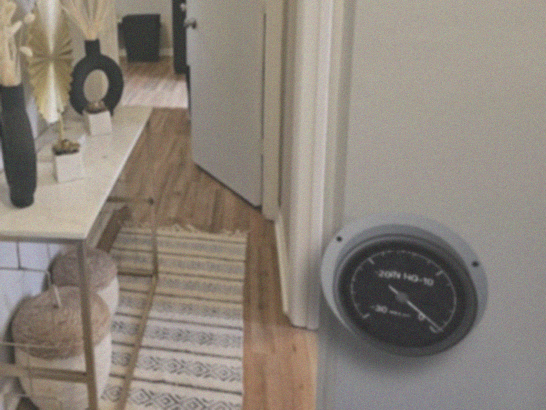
value=-1 unit=inHg
